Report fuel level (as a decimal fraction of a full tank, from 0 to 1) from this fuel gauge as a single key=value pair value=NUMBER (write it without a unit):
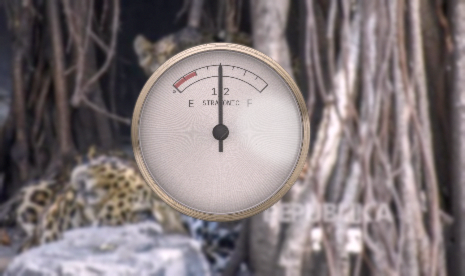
value=0.5
